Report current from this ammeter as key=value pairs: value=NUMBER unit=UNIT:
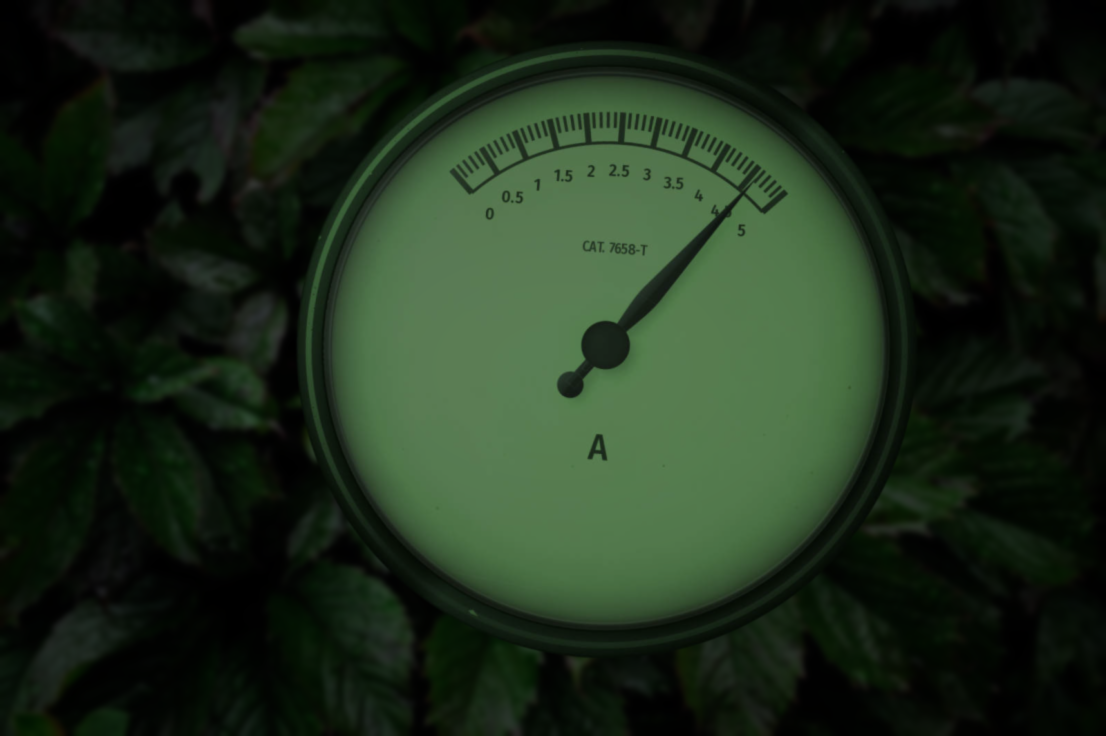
value=4.6 unit=A
